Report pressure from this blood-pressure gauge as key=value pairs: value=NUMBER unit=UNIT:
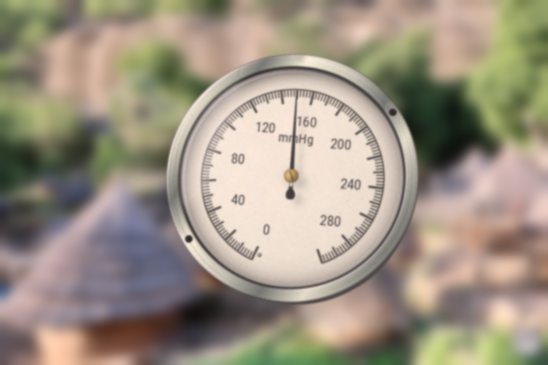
value=150 unit=mmHg
